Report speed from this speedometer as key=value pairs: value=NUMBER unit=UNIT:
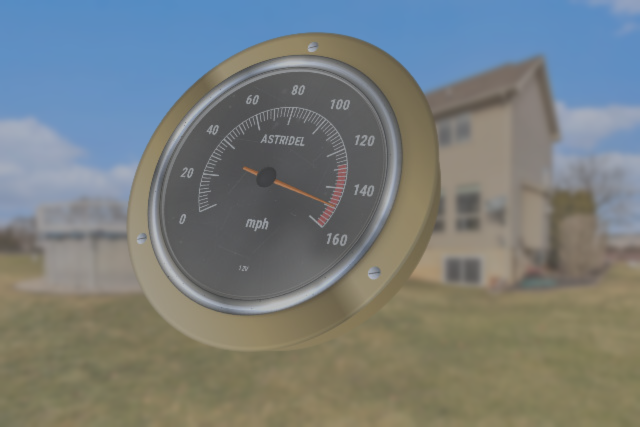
value=150 unit=mph
